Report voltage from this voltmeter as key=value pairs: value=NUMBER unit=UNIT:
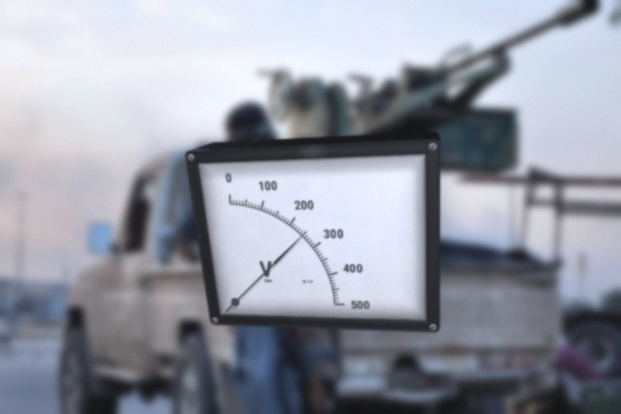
value=250 unit=V
